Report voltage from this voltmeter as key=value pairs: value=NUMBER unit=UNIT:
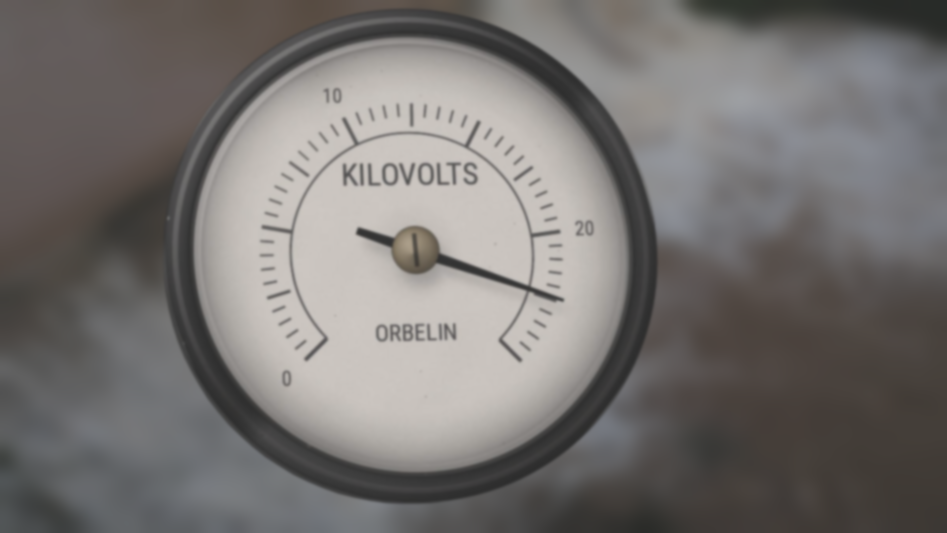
value=22.5 unit=kV
